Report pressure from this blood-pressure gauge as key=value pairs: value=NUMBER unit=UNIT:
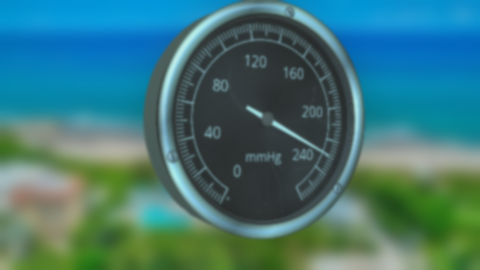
value=230 unit=mmHg
